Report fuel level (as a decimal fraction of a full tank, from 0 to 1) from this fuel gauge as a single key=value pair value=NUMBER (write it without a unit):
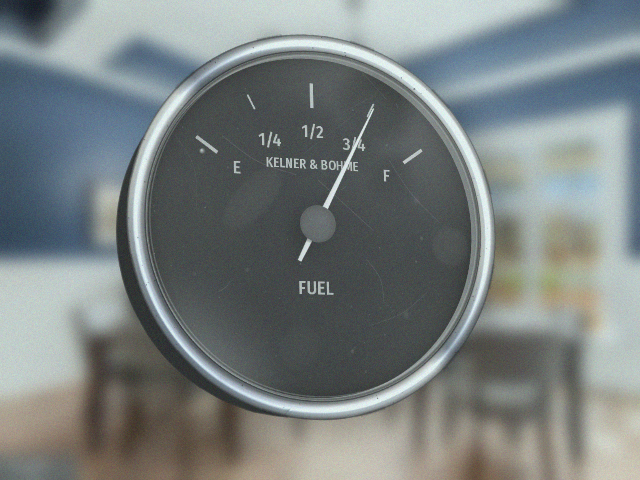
value=0.75
